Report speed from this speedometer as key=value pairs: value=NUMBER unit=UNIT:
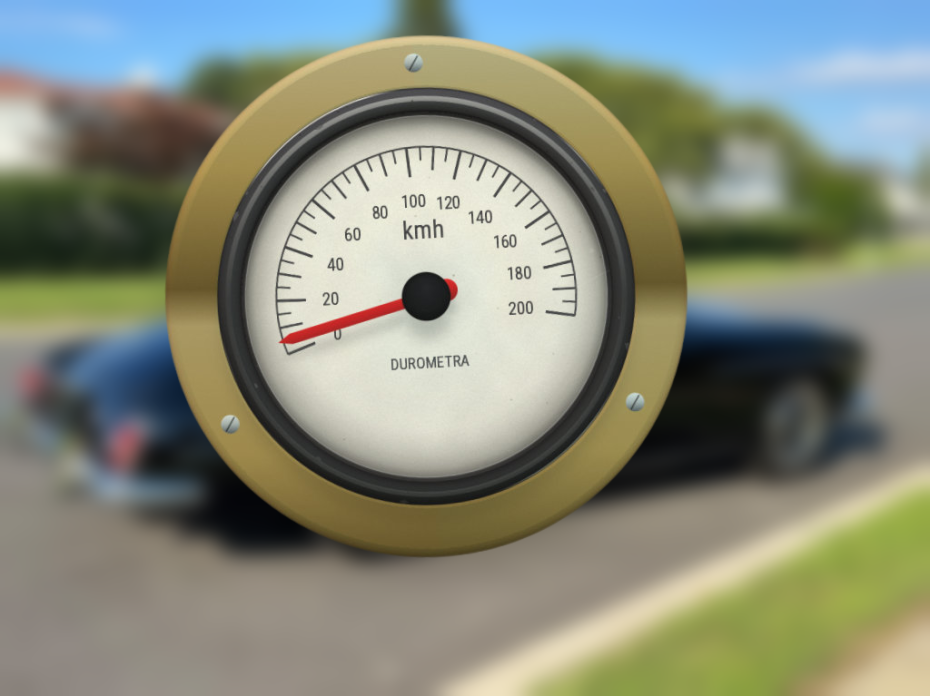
value=5 unit=km/h
